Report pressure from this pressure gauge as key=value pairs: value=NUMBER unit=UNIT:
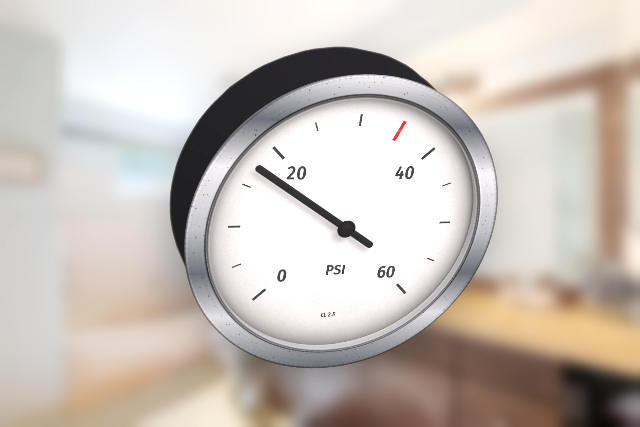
value=17.5 unit=psi
